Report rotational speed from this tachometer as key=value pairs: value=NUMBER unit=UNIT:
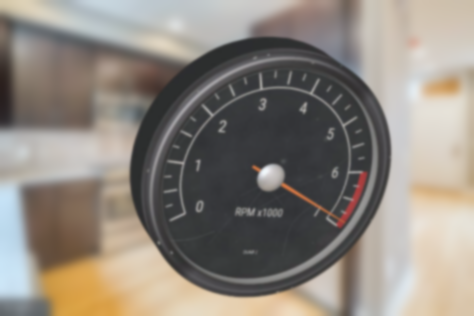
value=6875 unit=rpm
